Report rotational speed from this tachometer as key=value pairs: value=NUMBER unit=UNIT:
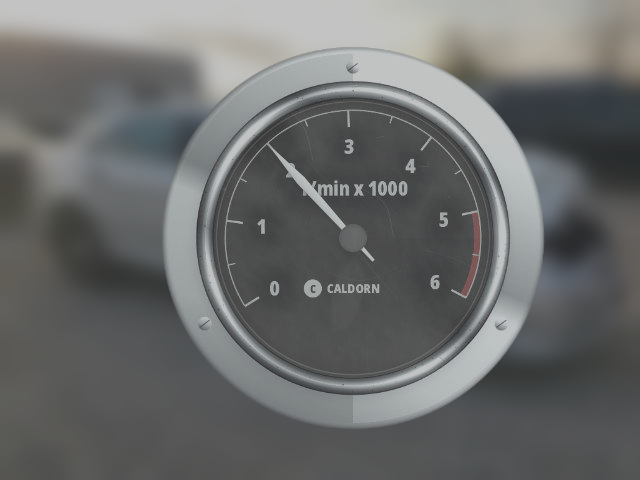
value=2000 unit=rpm
